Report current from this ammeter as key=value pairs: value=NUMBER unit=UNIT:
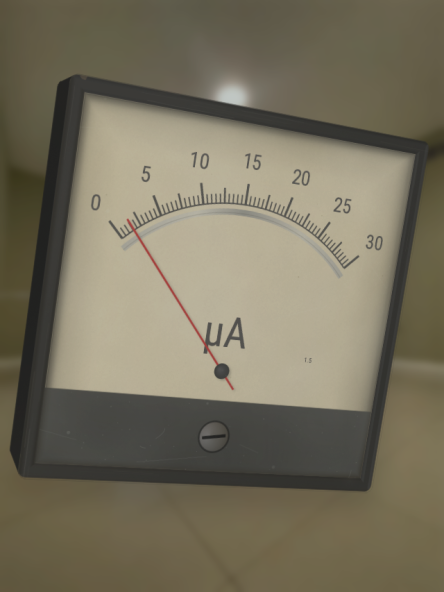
value=1.5 unit=µA
